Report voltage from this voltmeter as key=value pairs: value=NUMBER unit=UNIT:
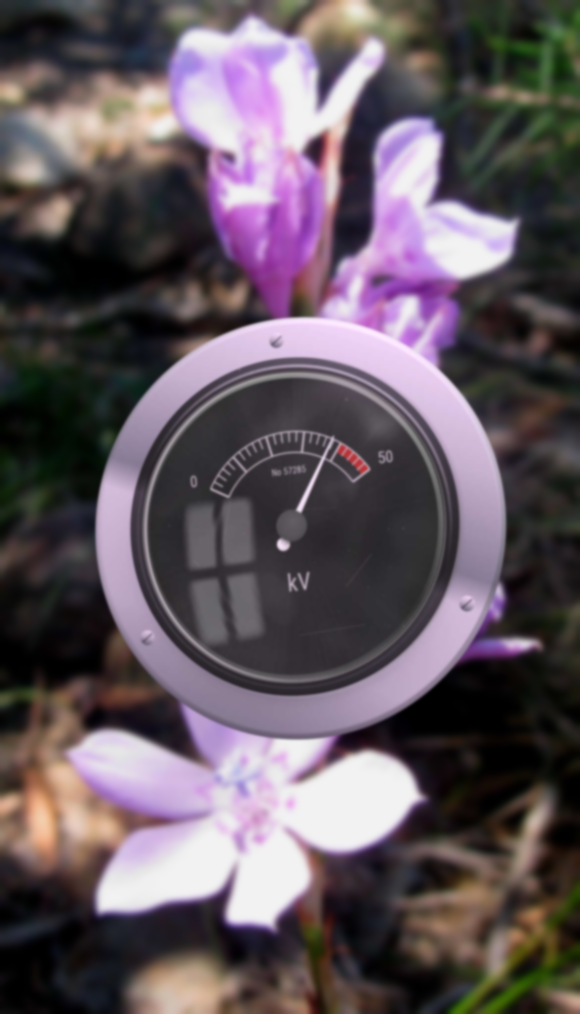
value=38 unit=kV
